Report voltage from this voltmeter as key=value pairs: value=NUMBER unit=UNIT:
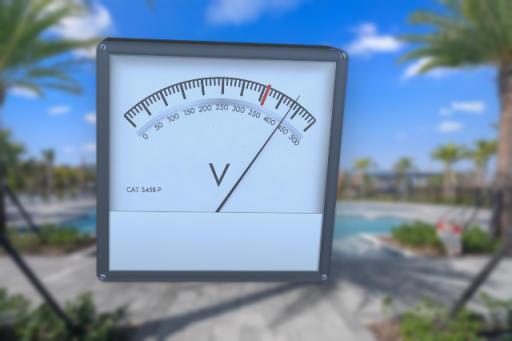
value=430 unit=V
